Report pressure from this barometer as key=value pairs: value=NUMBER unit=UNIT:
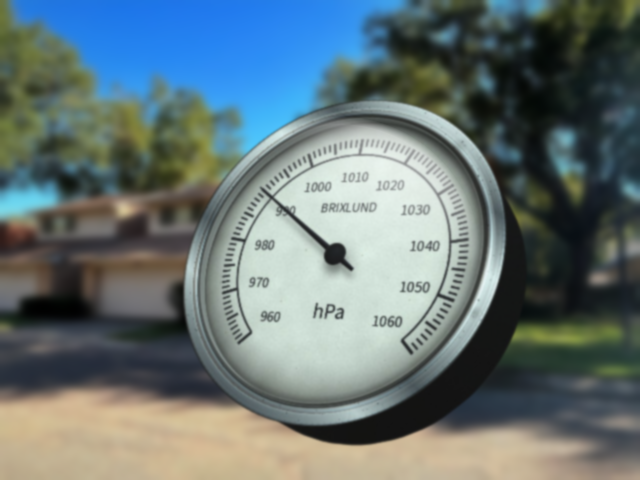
value=990 unit=hPa
